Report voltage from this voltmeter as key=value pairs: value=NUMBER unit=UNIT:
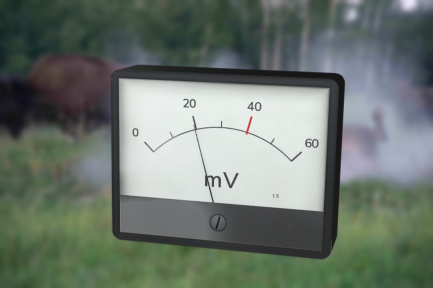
value=20 unit=mV
